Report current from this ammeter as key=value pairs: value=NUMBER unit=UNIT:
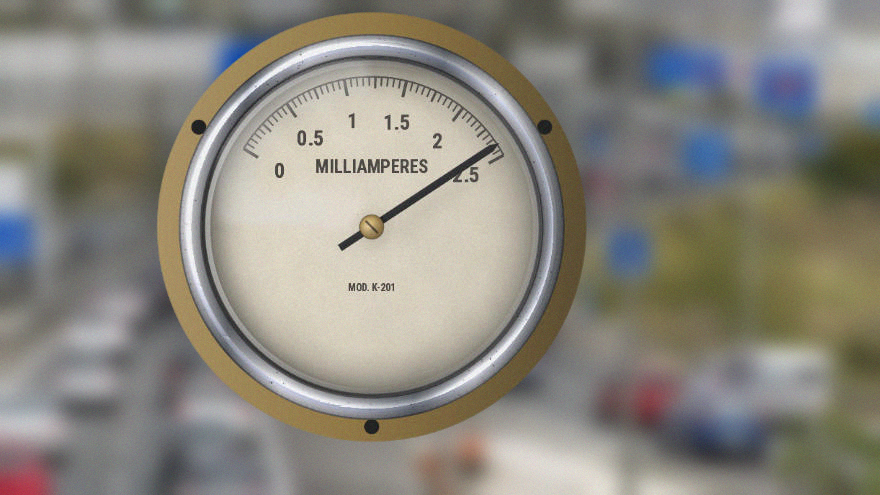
value=2.4 unit=mA
